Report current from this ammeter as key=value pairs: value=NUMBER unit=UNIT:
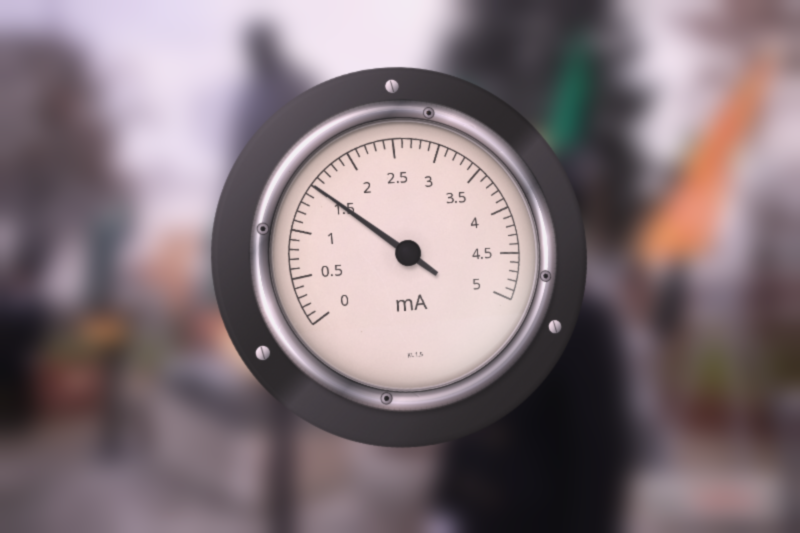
value=1.5 unit=mA
